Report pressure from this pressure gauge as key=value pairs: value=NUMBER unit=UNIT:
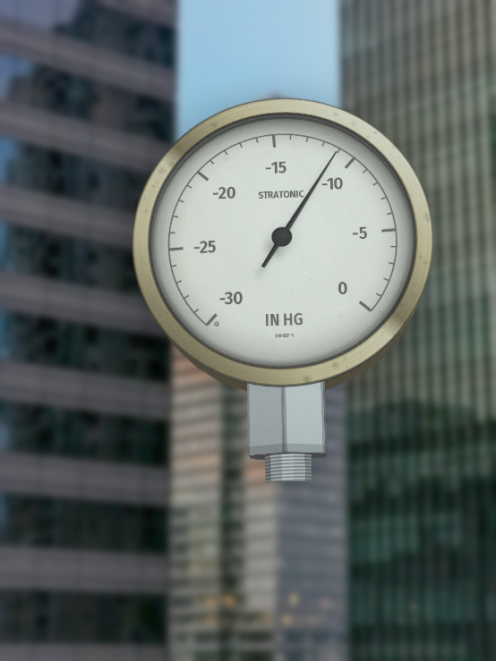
value=-11 unit=inHg
